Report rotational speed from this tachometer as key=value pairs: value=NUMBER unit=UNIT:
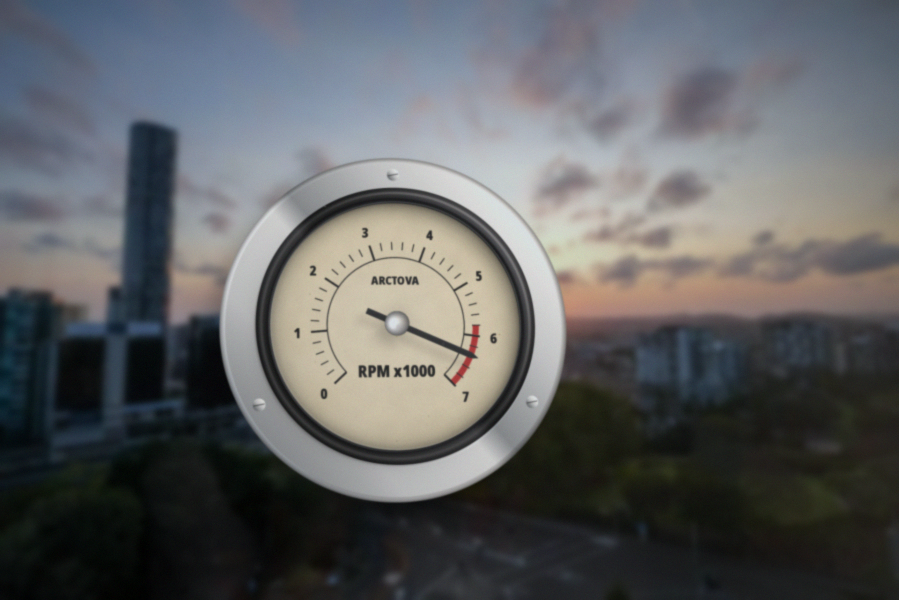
value=6400 unit=rpm
